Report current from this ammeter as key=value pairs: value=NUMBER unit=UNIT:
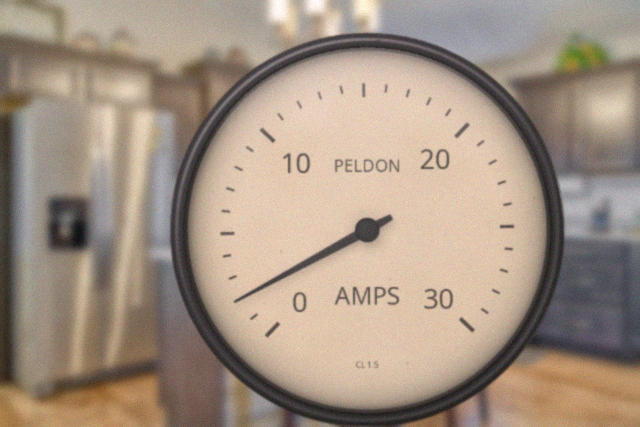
value=2 unit=A
